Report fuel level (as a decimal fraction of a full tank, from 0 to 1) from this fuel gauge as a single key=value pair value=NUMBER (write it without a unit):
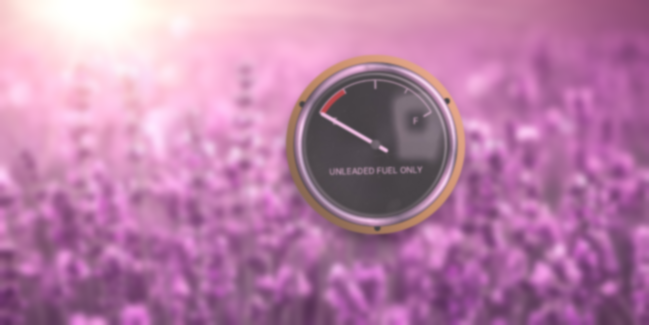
value=0
